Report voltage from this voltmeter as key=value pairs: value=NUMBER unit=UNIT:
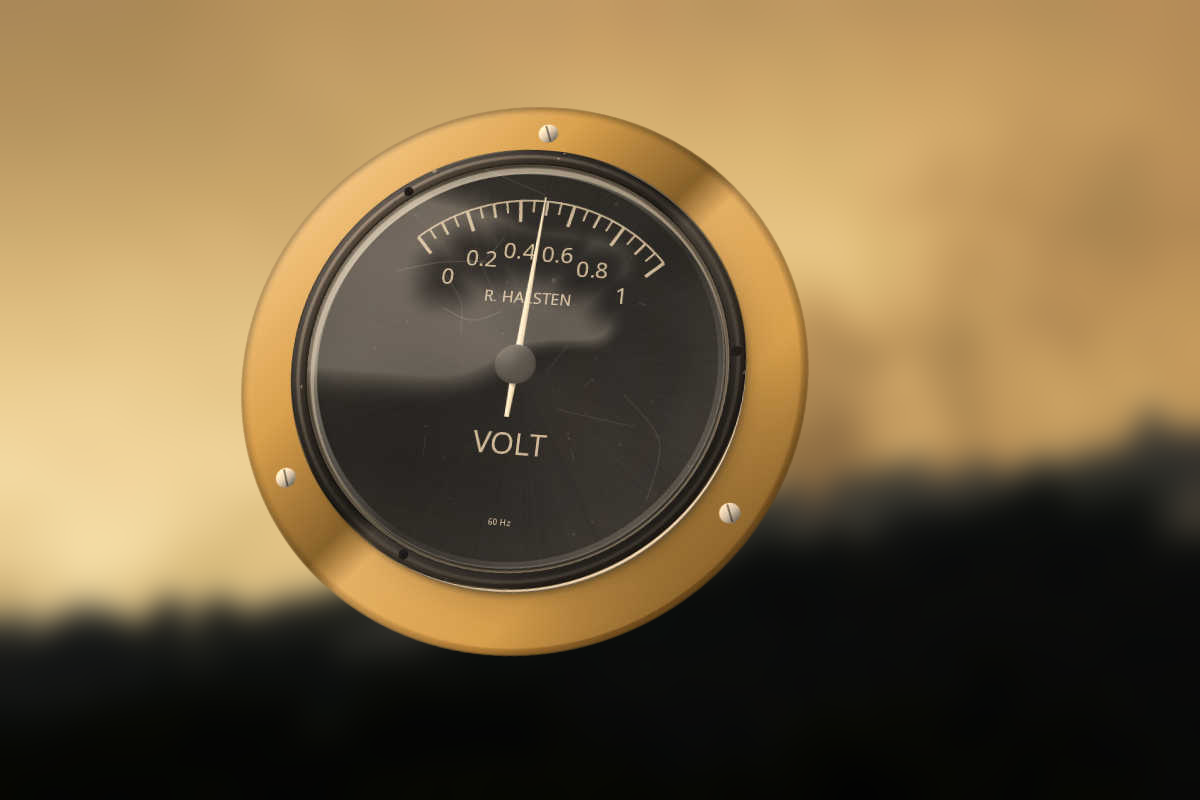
value=0.5 unit=V
